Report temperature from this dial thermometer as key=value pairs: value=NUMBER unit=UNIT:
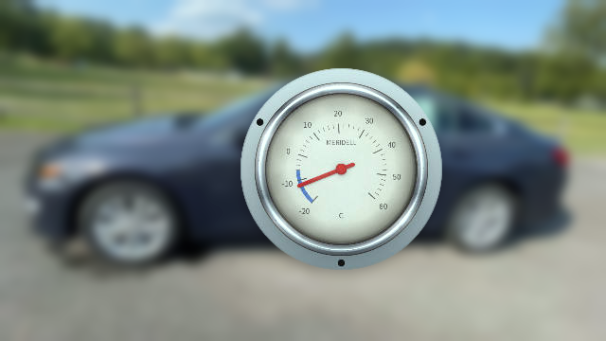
value=-12 unit=°C
